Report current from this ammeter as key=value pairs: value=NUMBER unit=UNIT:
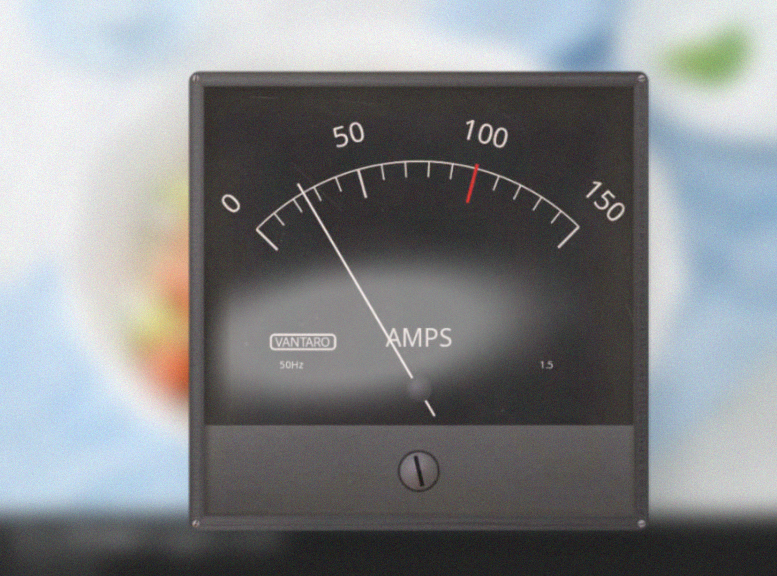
value=25 unit=A
